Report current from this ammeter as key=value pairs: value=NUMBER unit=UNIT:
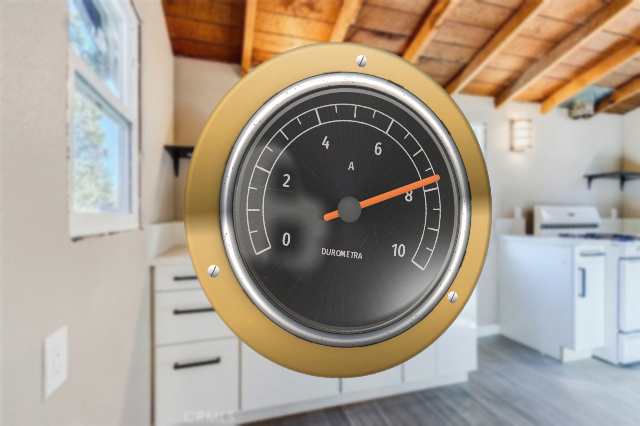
value=7.75 unit=A
